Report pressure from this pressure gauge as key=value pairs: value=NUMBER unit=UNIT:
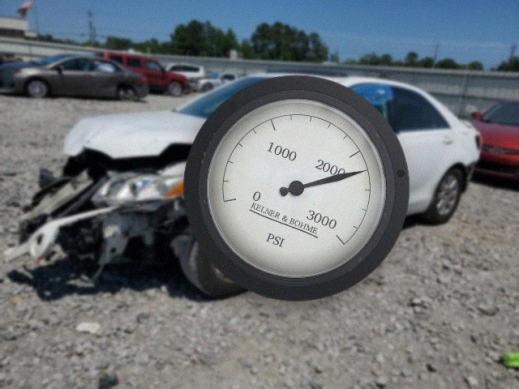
value=2200 unit=psi
